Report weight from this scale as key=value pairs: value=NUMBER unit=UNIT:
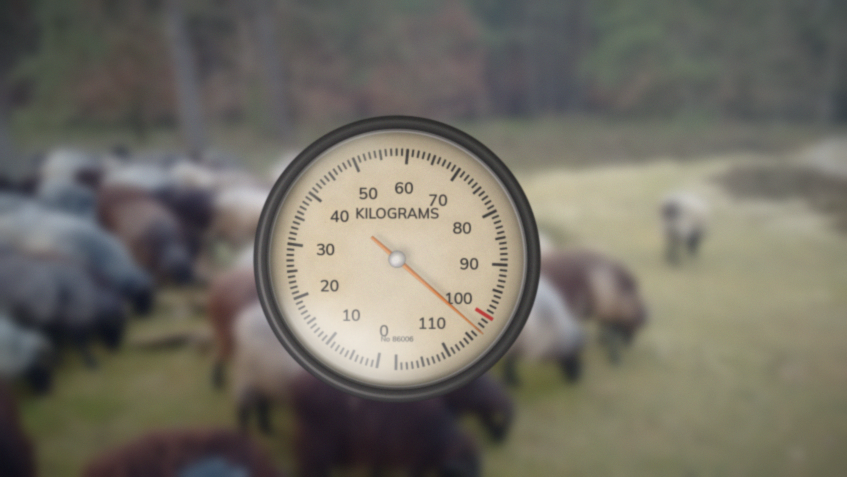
value=103 unit=kg
